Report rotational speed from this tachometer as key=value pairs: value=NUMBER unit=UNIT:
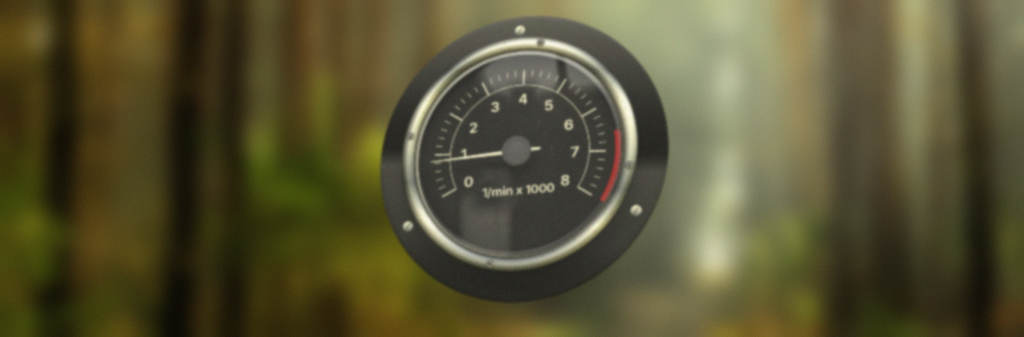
value=800 unit=rpm
